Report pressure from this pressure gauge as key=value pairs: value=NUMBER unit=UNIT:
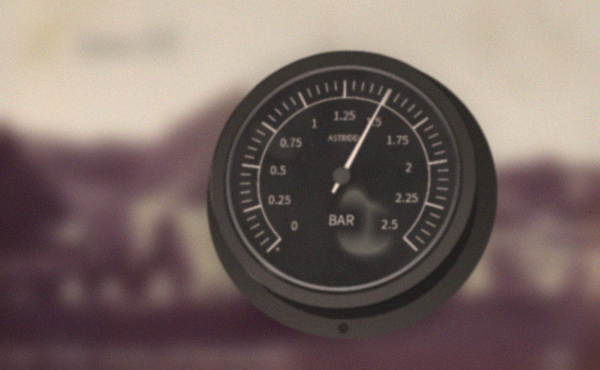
value=1.5 unit=bar
